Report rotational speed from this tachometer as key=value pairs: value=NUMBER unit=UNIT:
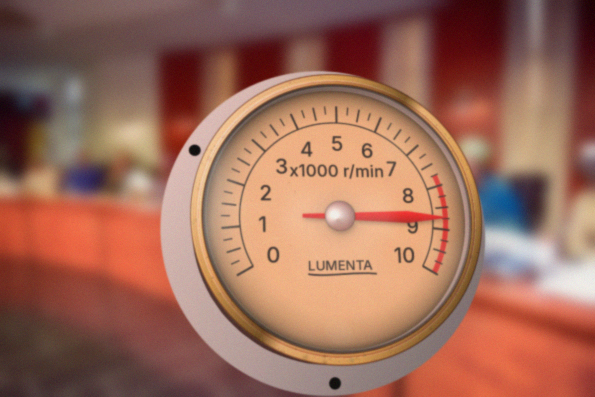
value=8750 unit=rpm
